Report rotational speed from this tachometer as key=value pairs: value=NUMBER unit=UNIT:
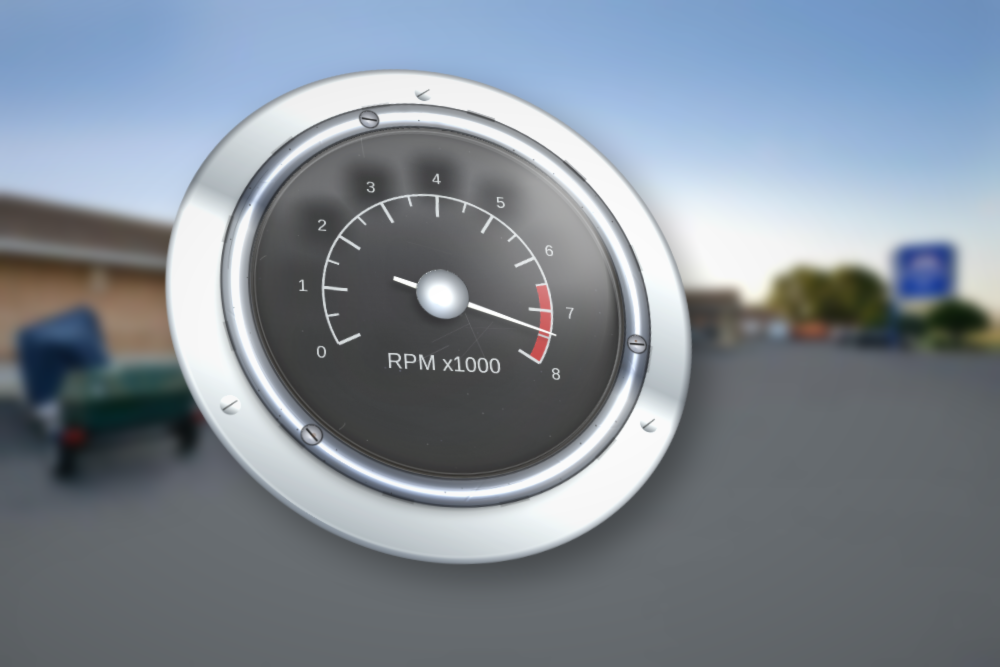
value=7500 unit=rpm
